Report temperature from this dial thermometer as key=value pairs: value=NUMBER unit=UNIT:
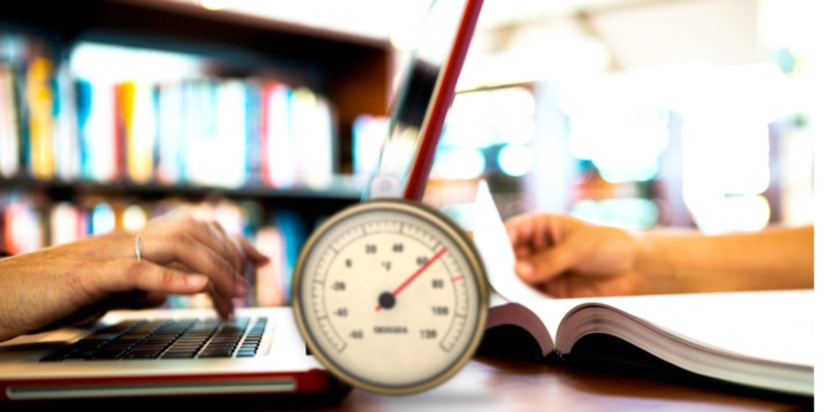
value=64 unit=°F
